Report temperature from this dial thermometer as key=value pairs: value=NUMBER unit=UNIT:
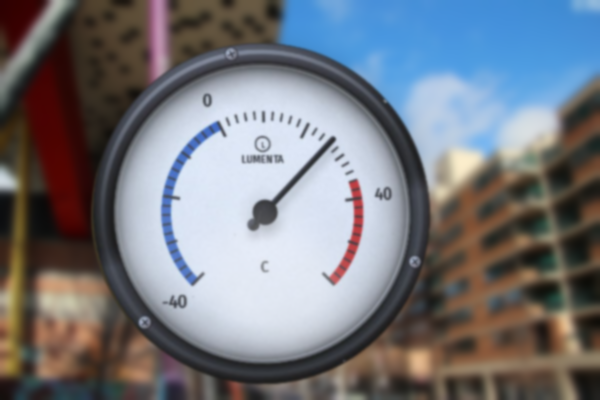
value=26 unit=°C
